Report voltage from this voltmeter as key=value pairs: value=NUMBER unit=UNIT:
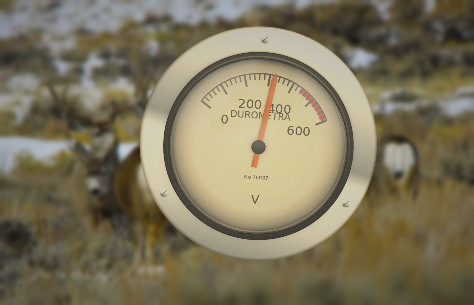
value=320 unit=V
